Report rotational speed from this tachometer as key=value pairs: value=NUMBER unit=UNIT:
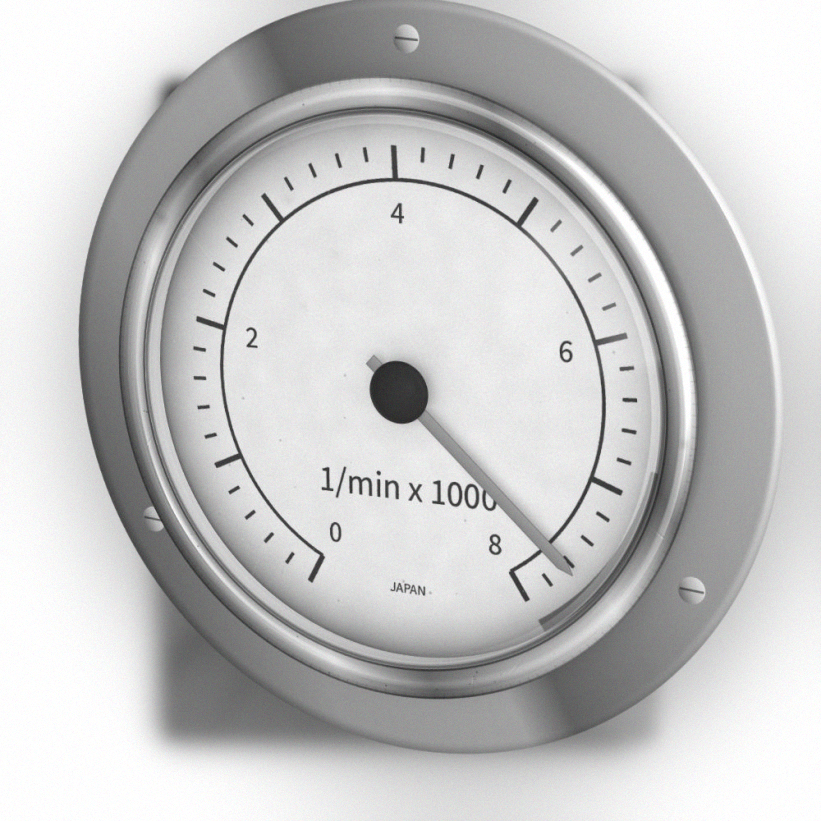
value=7600 unit=rpm
